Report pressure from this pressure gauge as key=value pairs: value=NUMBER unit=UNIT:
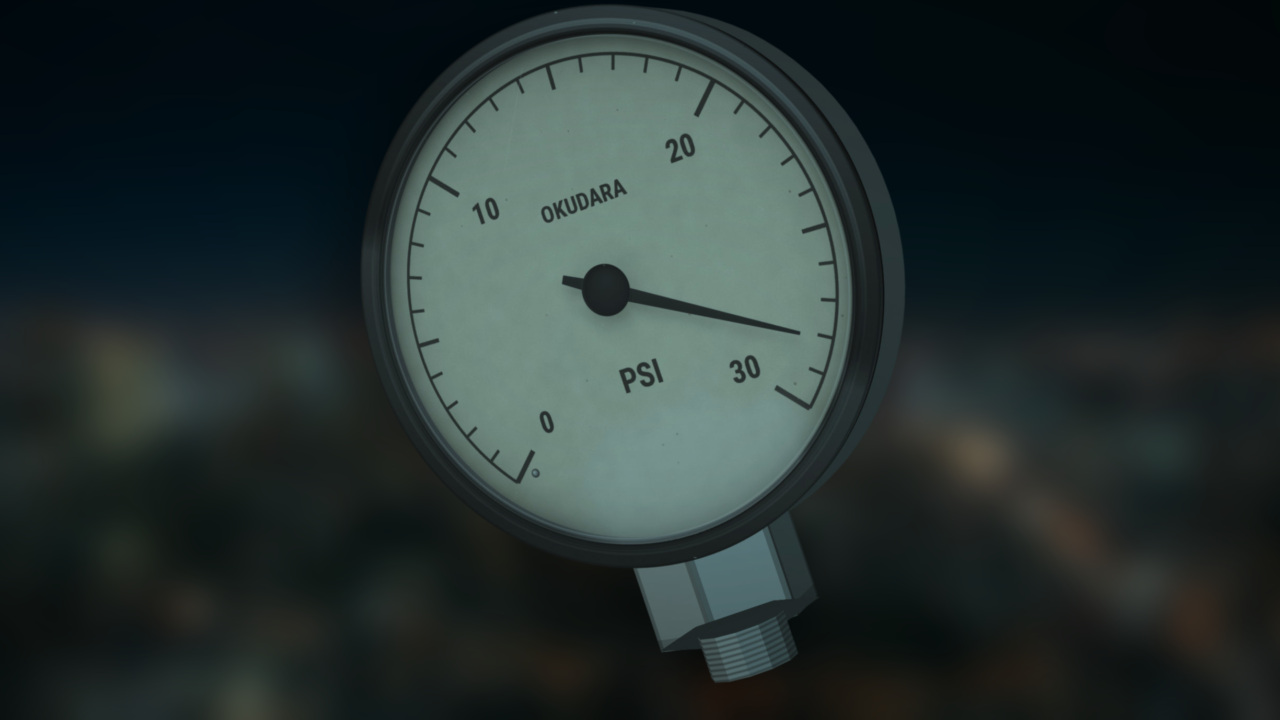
value=28 unit=psi
